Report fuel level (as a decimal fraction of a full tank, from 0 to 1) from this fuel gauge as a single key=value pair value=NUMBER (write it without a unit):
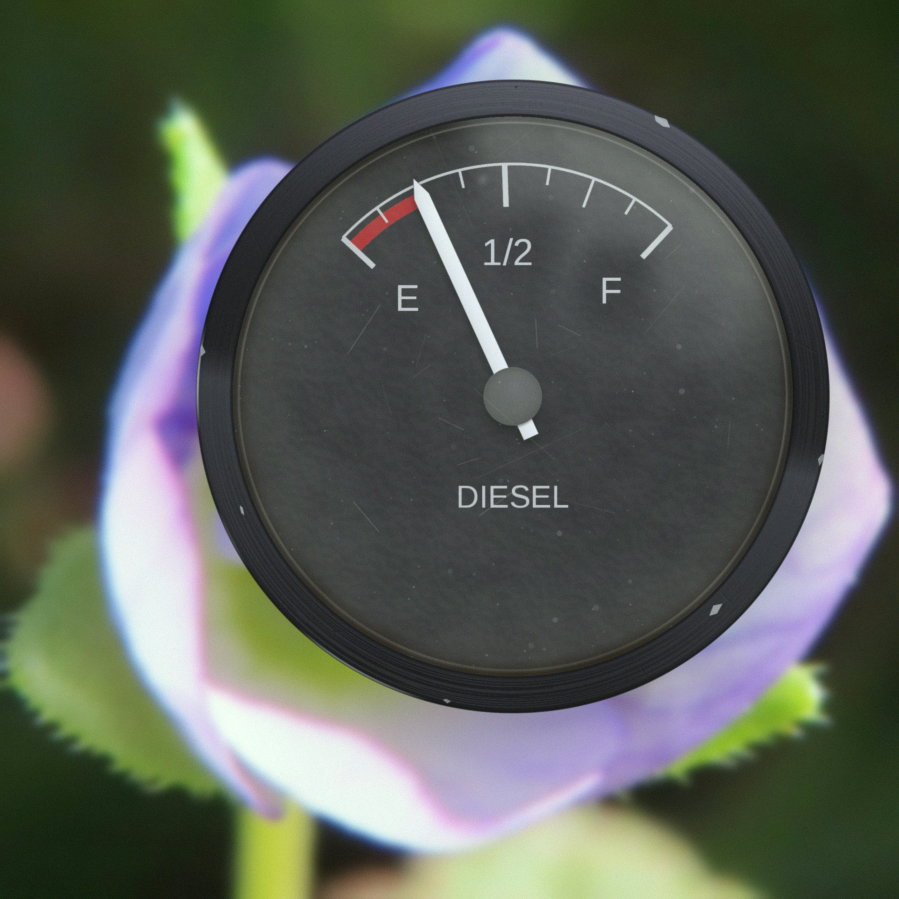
value=0.25
